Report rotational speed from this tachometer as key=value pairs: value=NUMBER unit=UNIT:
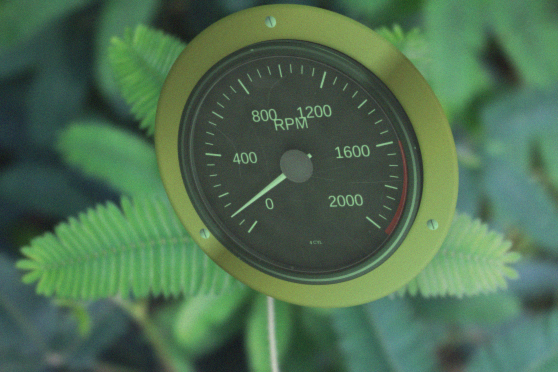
value=100 unit=rpm
